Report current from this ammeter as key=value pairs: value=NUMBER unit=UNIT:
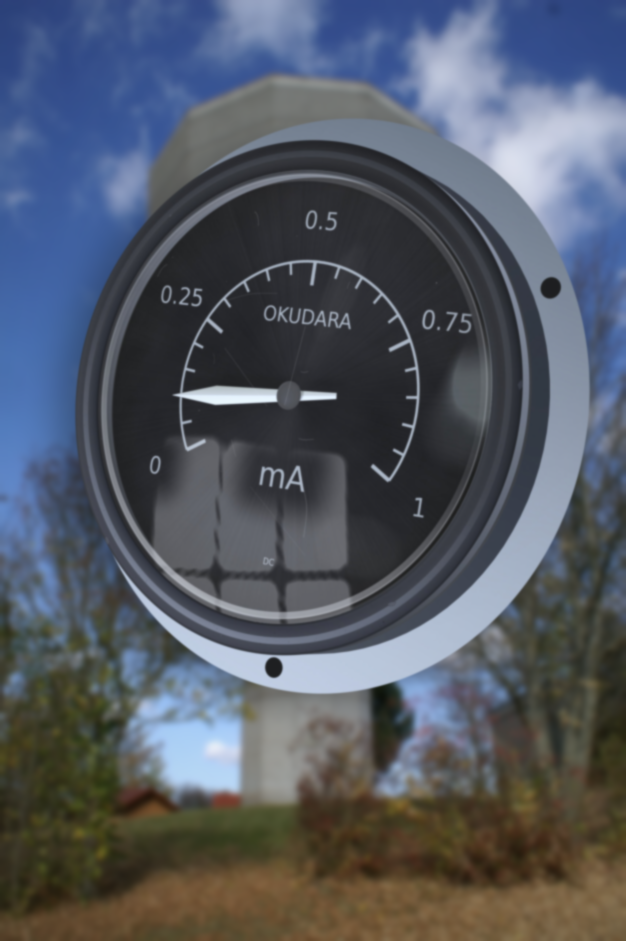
value=0.1 unit=mA
